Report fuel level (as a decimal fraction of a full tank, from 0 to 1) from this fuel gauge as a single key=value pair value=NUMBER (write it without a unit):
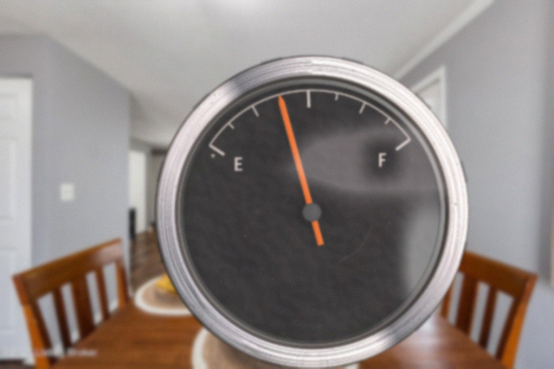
value=0.375
